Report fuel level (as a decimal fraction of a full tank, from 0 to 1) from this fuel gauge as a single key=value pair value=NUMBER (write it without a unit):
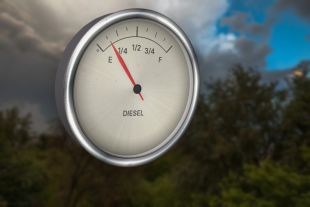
value=0.125
